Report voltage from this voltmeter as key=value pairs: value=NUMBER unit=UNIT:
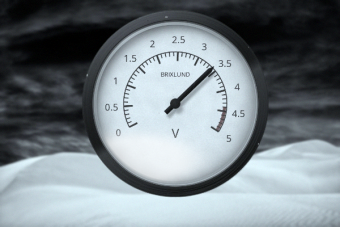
value=3.4 unit=V
